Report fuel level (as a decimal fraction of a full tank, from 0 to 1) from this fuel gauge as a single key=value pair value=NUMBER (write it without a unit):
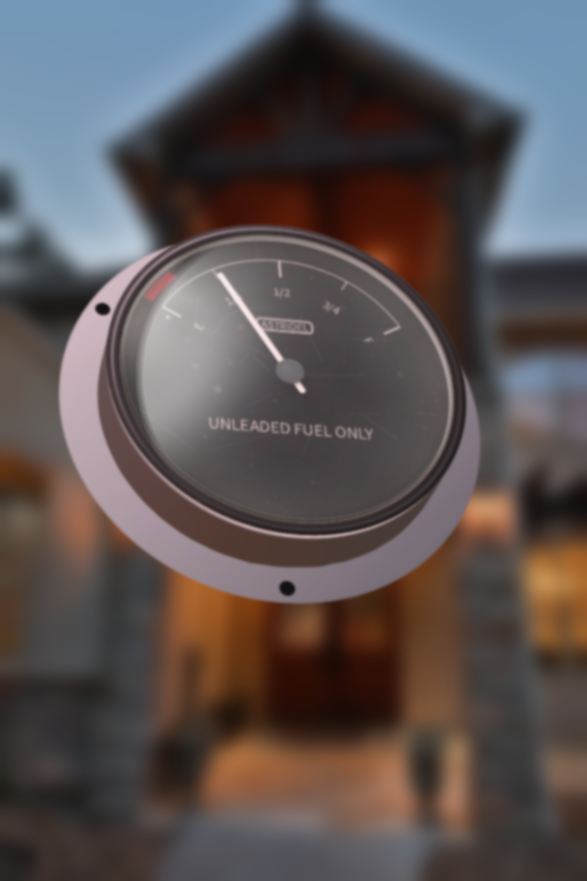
value=0.25
